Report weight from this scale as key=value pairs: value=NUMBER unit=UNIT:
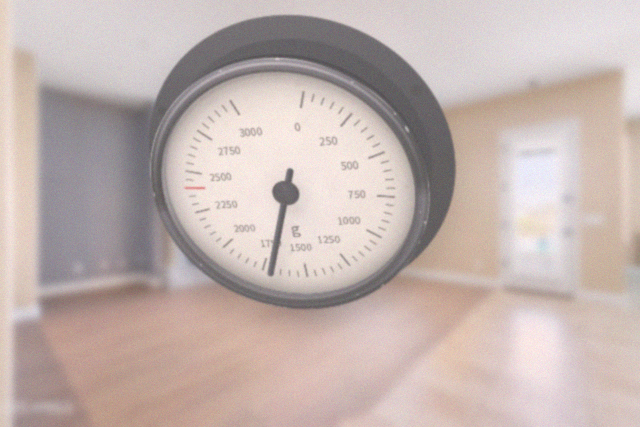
value=1700 unit=g
